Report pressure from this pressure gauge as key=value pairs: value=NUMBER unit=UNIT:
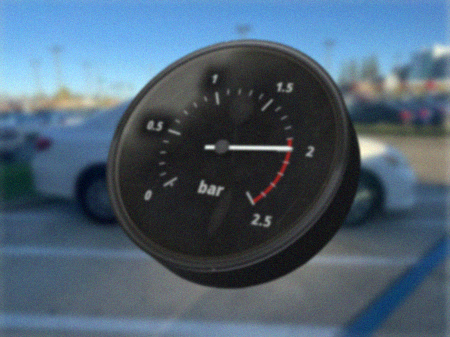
value=2 unit=bar
